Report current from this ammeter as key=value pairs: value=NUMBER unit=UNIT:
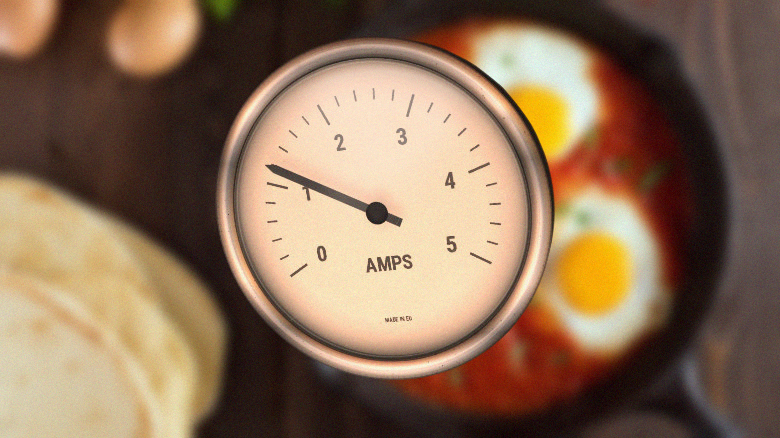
value=1.2 unit=A
